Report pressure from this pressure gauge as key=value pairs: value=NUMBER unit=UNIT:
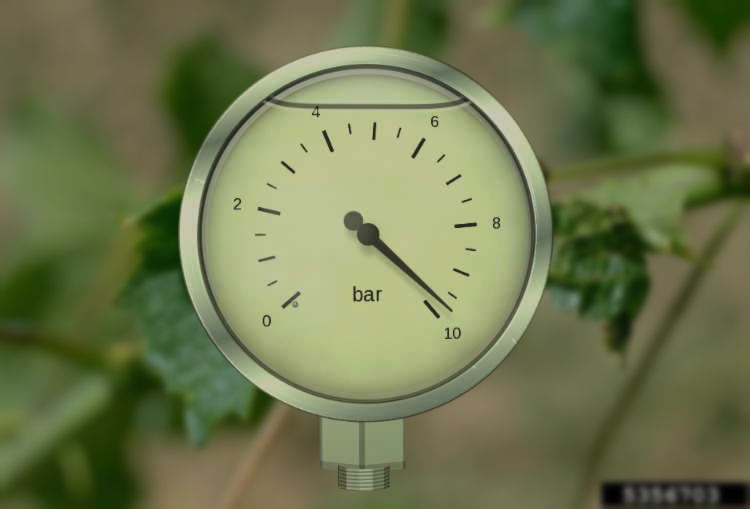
value=9.75 unit=bar
